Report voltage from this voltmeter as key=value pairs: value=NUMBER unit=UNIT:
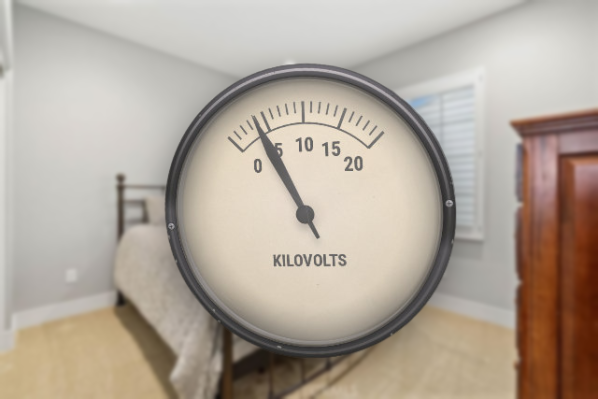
value=4 unit=kV
